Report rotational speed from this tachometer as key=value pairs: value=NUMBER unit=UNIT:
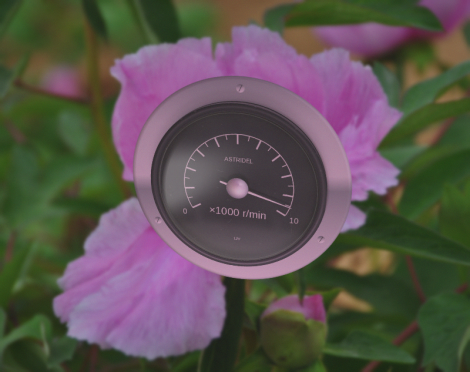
value=9500 unit=rpm
